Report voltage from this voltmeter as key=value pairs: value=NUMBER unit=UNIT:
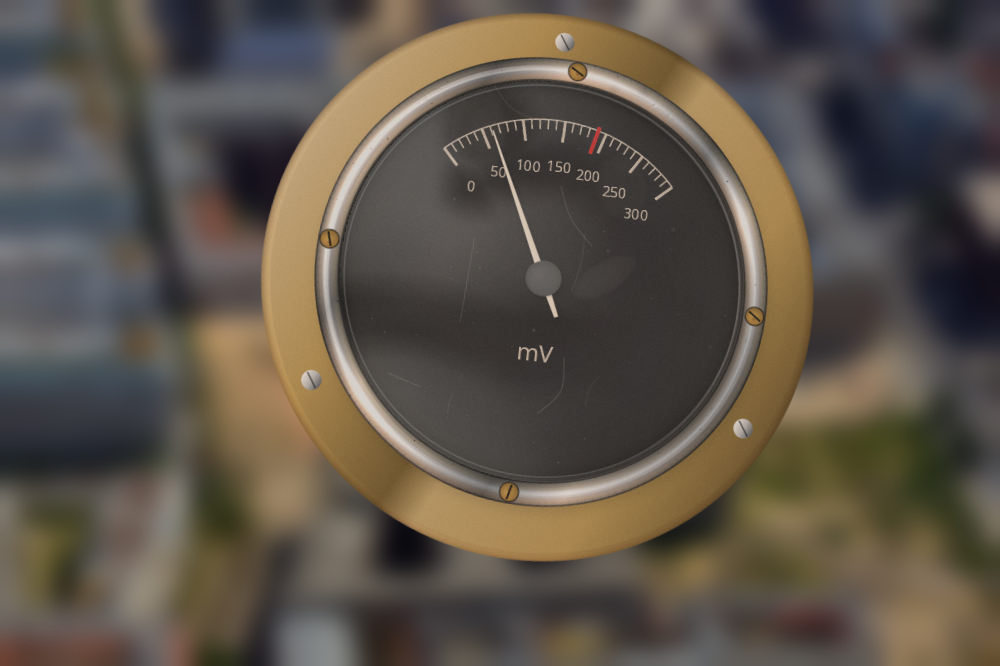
value=60 unit=mV
